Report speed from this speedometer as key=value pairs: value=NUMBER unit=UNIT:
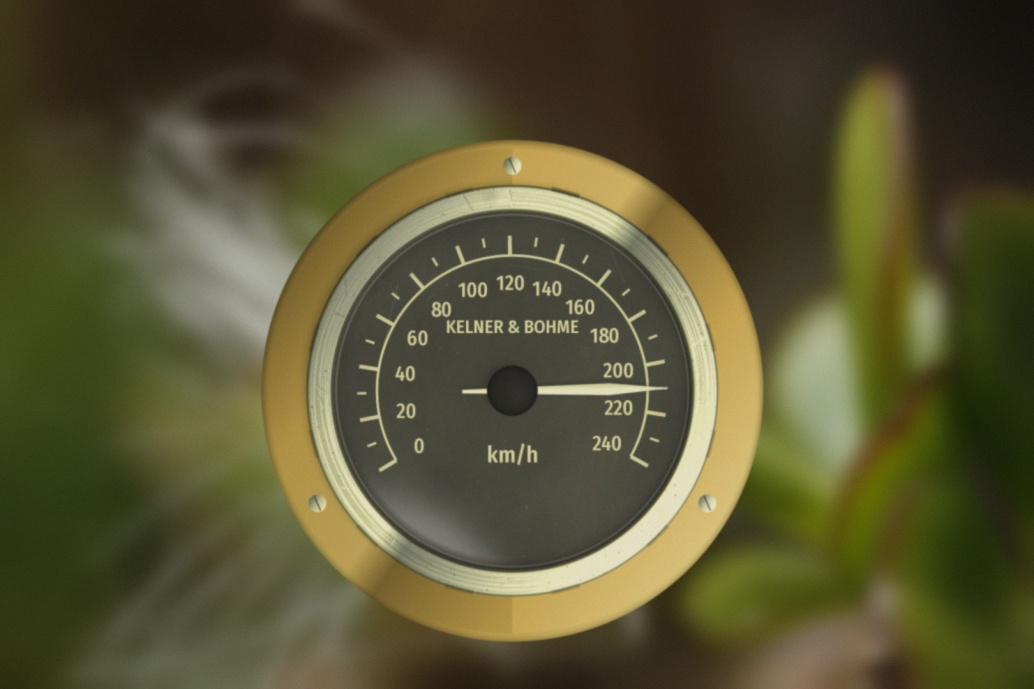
value=210 unit=km/h
